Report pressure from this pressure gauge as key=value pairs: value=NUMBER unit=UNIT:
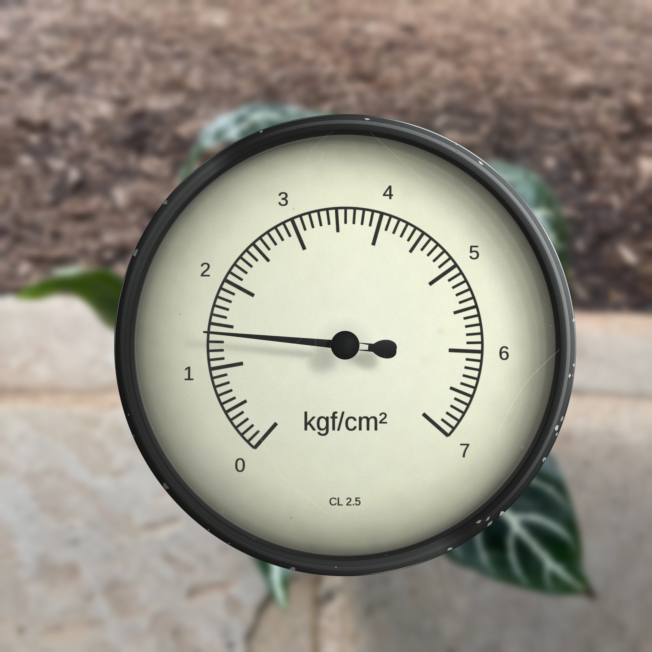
value=1.4 unit=kg/cm²
